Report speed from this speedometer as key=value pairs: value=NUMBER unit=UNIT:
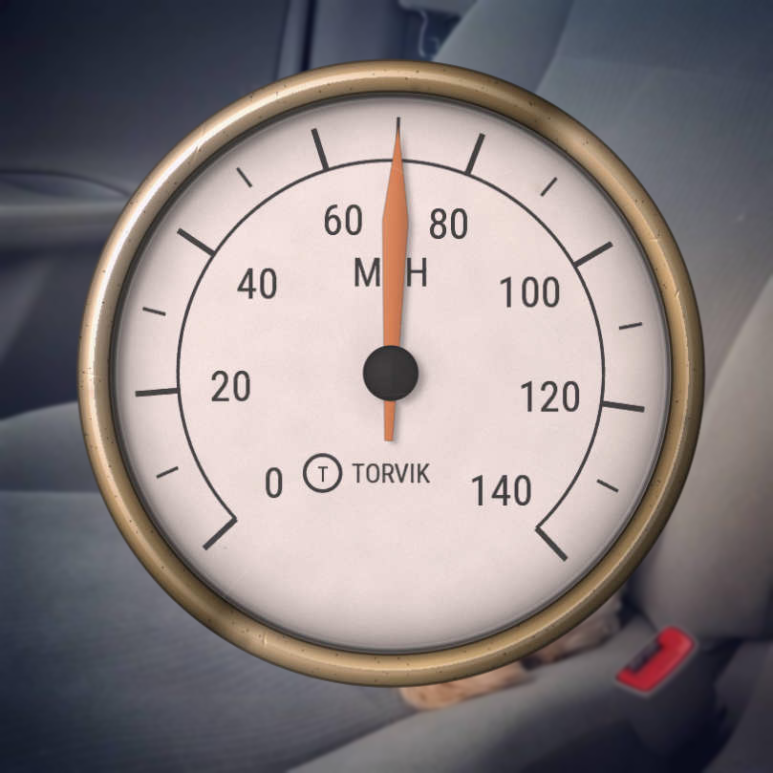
value=70 unit=mph
